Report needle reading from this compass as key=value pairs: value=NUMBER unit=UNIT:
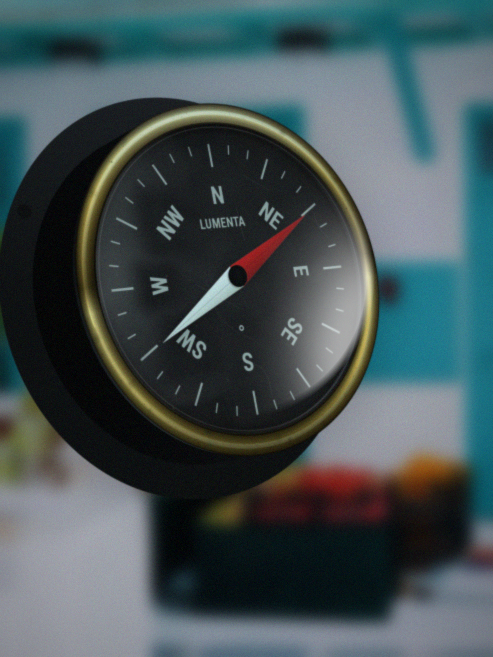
value=60 unit=°
